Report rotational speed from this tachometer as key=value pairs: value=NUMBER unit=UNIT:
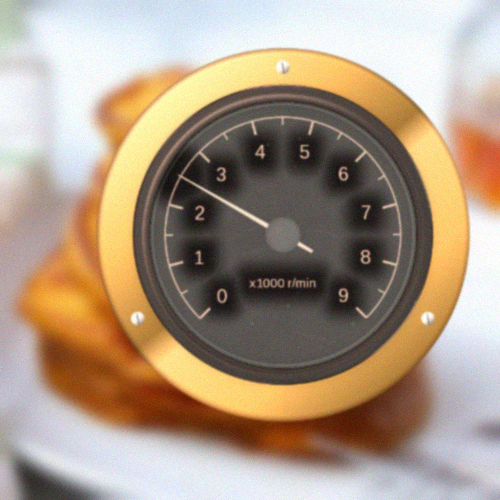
value=2500 unit=rpm
